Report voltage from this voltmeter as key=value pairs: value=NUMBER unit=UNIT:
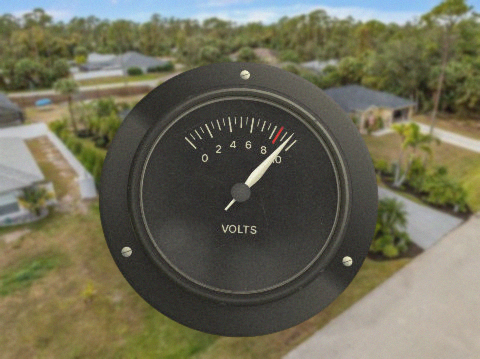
value=9.5 unit=V
